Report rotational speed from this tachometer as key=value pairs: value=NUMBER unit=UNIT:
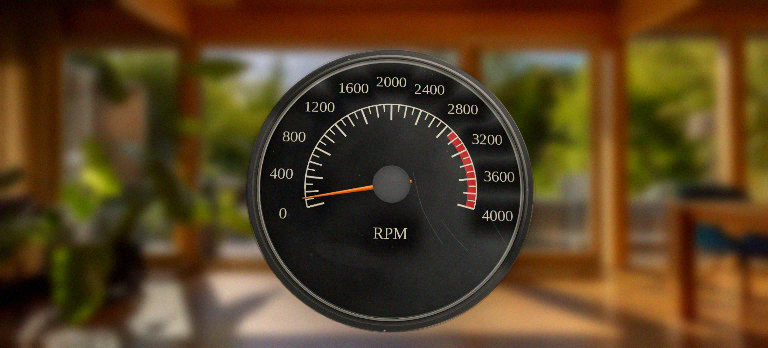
value=100 unit=rpm
